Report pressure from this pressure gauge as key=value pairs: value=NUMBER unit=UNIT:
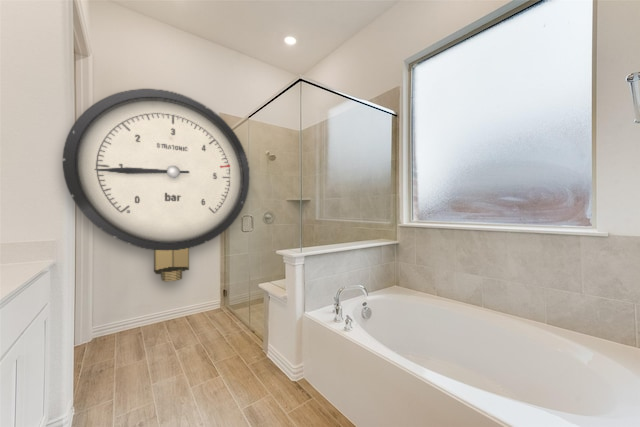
value=0.9 unit=bar
